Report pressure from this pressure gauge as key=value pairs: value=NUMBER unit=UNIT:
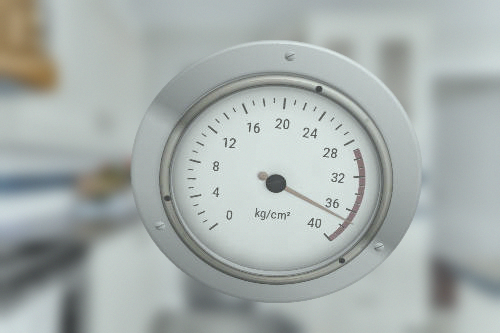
value=37 unit=kg/cm²
